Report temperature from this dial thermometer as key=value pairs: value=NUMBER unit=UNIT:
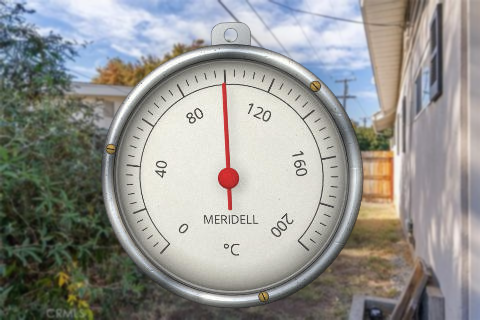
value=100 unit=°C
